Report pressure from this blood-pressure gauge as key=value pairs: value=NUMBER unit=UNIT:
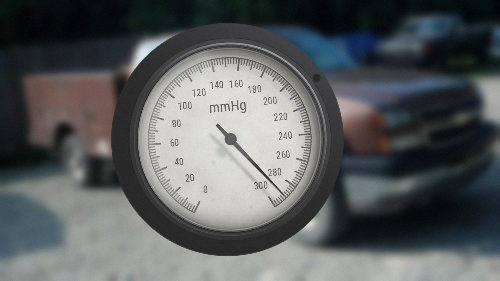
value=290 unit=mmHg
